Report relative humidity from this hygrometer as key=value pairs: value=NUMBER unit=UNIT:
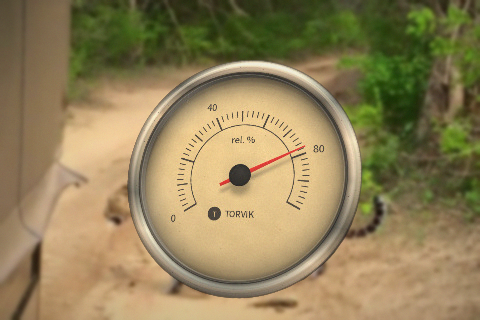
value=78 unit=%
